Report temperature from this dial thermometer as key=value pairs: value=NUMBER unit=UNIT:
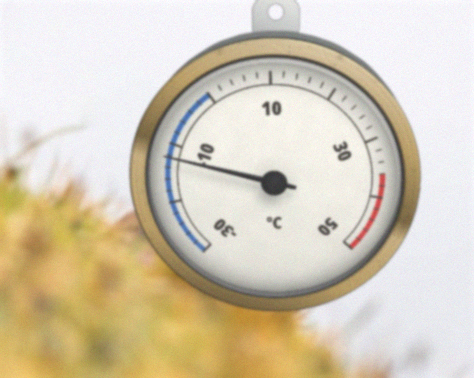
value=-12 unit=°C
